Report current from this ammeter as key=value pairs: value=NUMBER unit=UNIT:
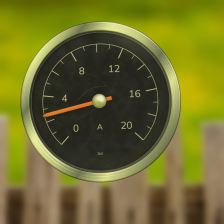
value=2.5 unit=A
